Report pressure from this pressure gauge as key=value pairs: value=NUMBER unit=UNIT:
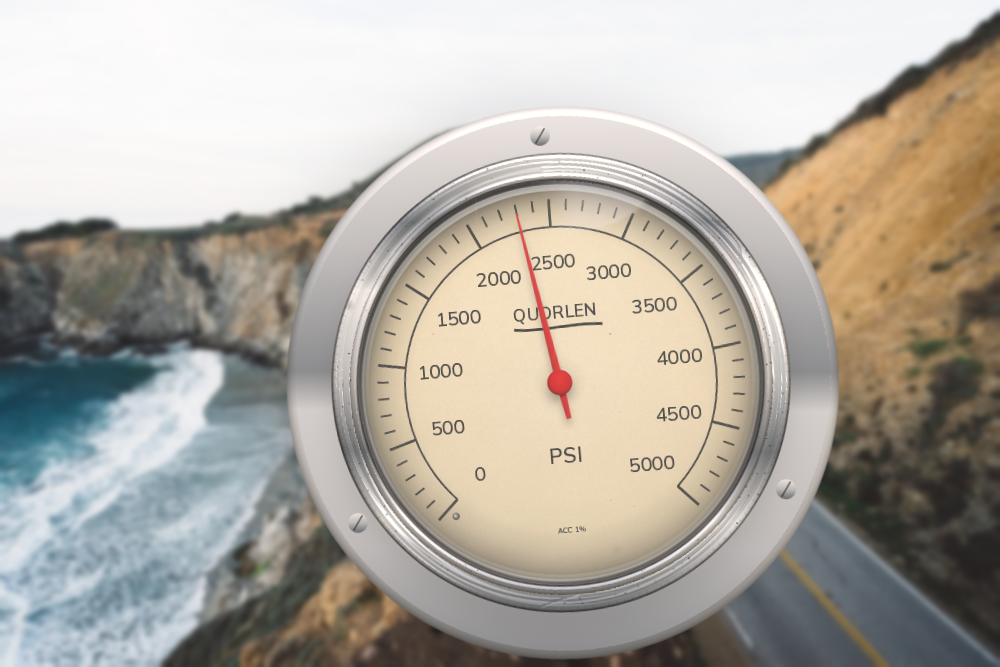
value=2300 unit=psi
